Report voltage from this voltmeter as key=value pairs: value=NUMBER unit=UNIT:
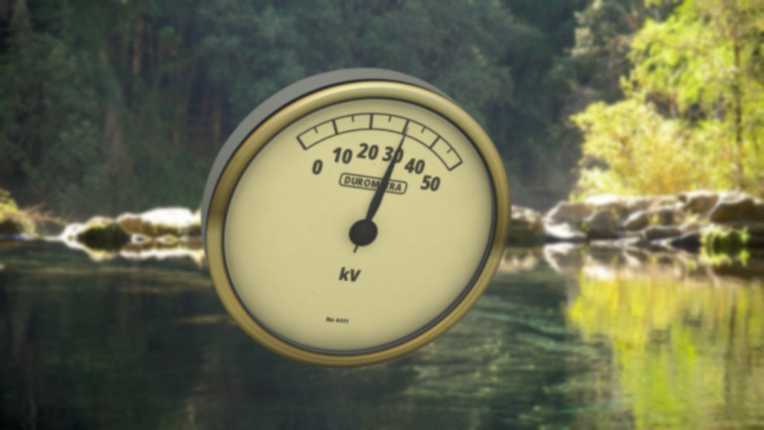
value=30 unit=kV
